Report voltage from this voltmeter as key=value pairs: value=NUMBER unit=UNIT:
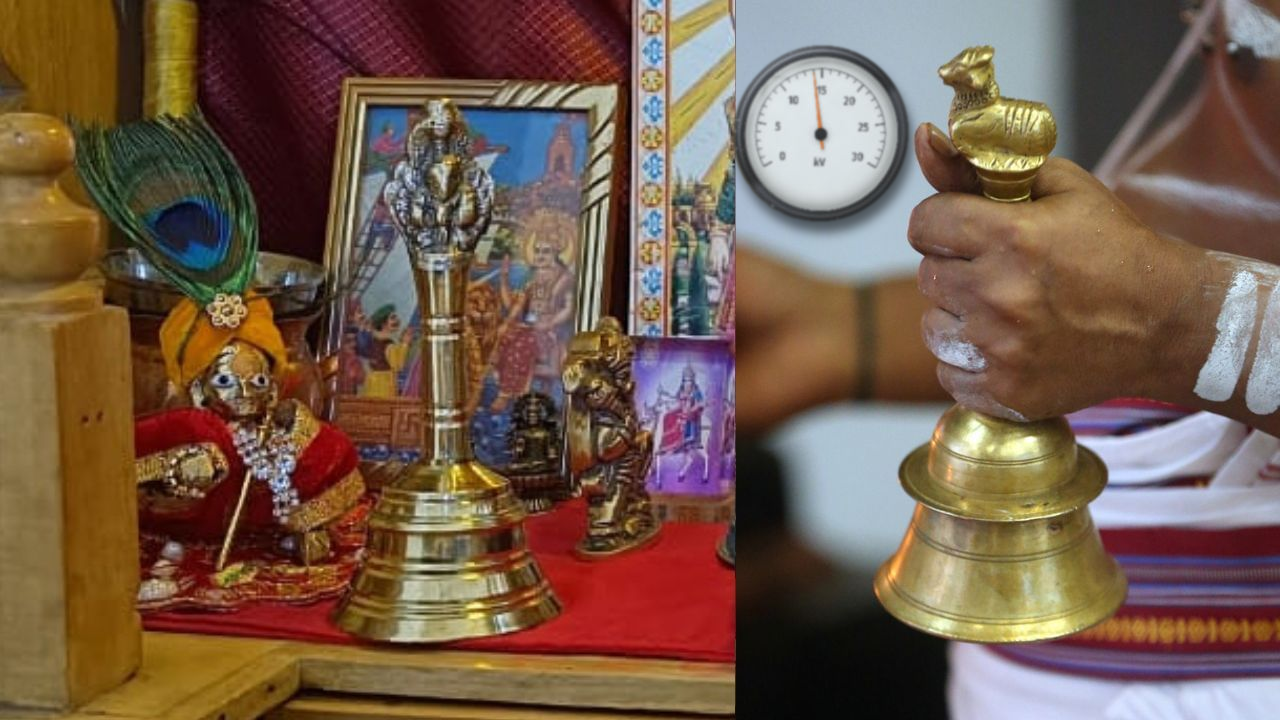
value=14 unit=kV
